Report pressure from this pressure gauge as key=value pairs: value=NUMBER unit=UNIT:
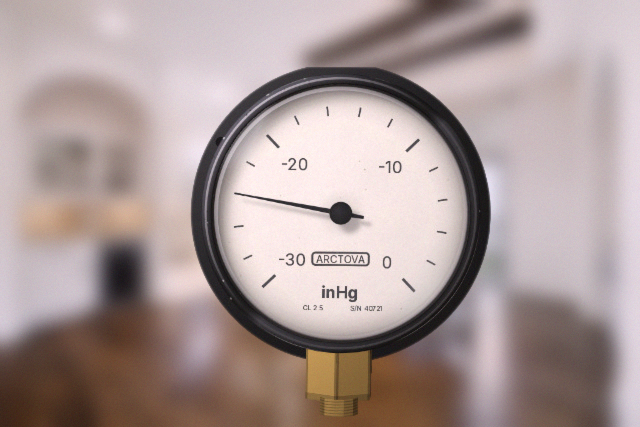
value=-24 unit=inHg
